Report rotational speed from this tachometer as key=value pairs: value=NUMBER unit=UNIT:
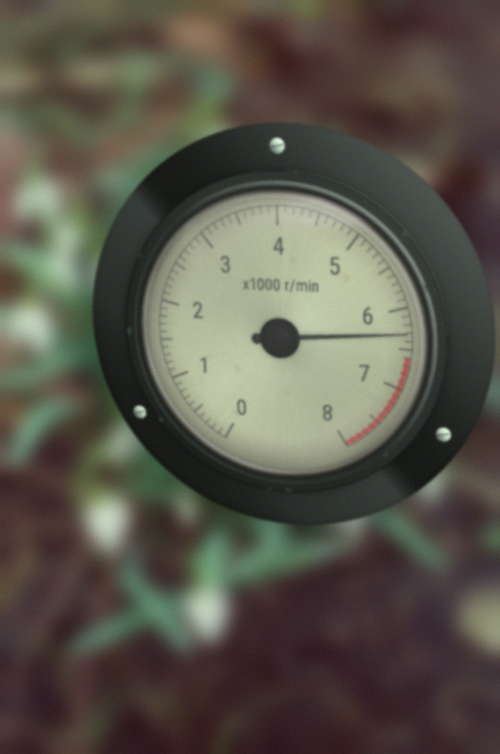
value=6300 unit=rpm
